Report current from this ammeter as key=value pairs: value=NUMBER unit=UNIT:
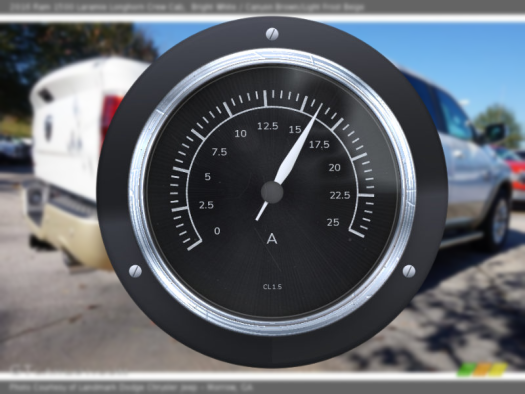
value=16 unit=A
